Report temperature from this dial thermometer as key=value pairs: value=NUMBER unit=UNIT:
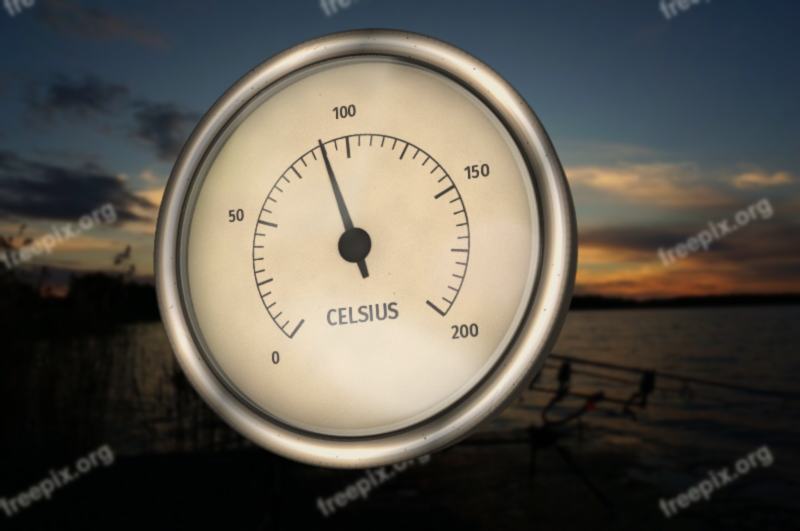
value=90 unit=°C
